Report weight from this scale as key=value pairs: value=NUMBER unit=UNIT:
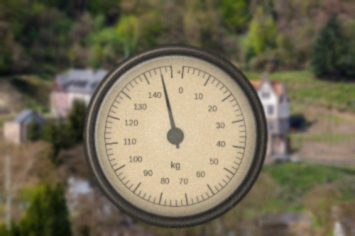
value=146 unit=kg
